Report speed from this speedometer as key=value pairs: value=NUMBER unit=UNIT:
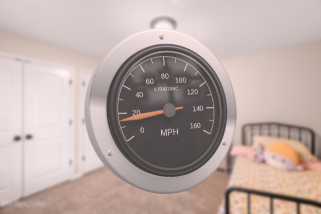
value=15 unit=mph
